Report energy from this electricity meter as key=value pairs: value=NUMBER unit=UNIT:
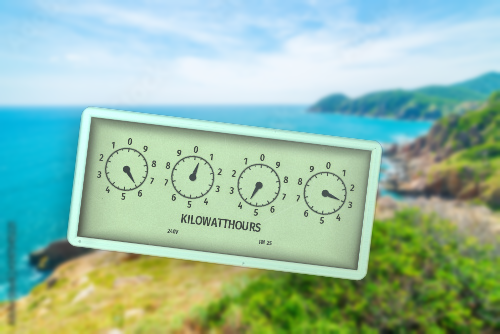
value=6043 unit=kWh
